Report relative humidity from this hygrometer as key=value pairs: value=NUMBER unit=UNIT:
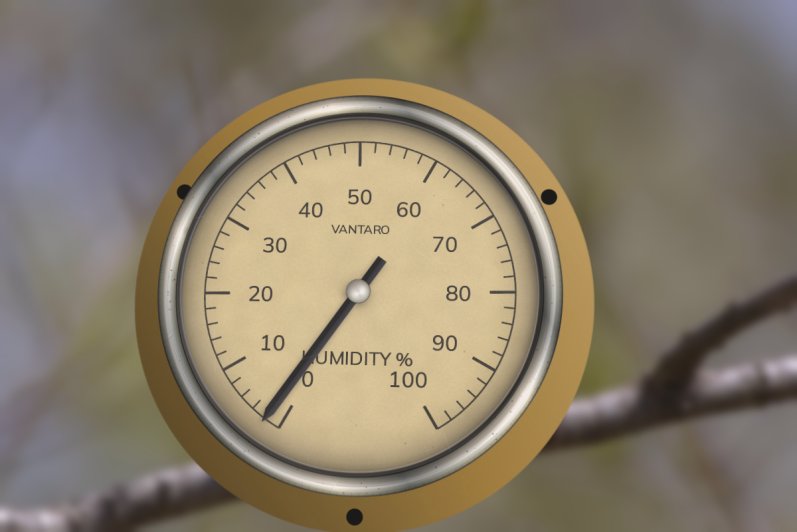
value=2 unit=%
